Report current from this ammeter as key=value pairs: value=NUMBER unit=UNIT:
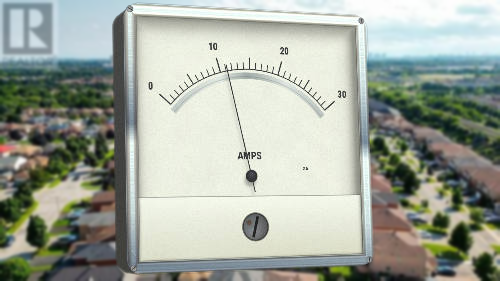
value=11 unit=A
